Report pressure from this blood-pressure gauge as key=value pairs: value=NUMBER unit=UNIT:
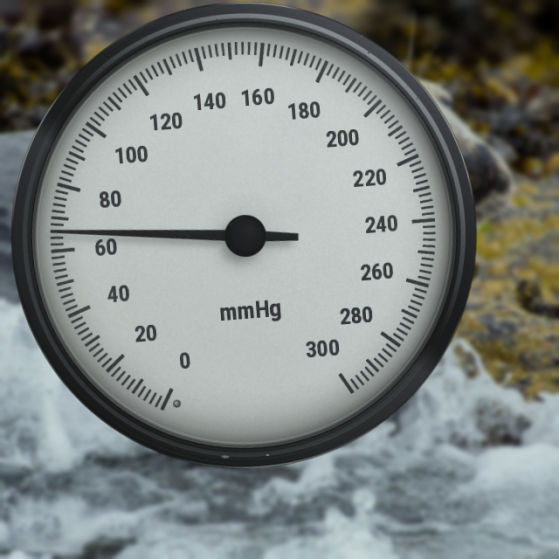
value=66 unit=mmHg
